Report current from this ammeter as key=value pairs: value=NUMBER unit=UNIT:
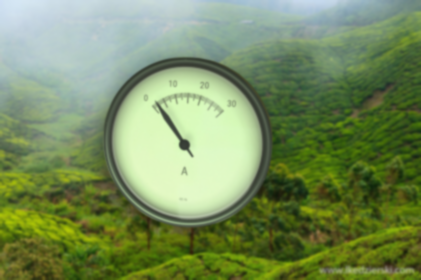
value=2.5 unit=A
